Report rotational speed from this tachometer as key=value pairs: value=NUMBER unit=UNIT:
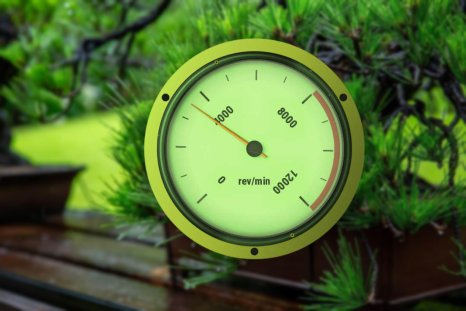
value=3500 unit=rpm
